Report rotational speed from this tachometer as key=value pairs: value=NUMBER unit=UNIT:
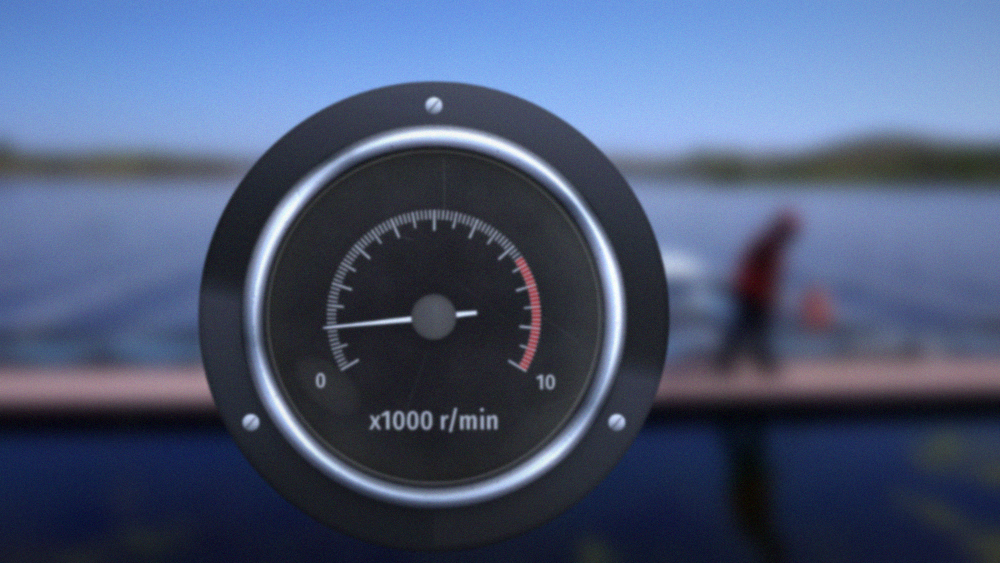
value=1000 unit=rpm
